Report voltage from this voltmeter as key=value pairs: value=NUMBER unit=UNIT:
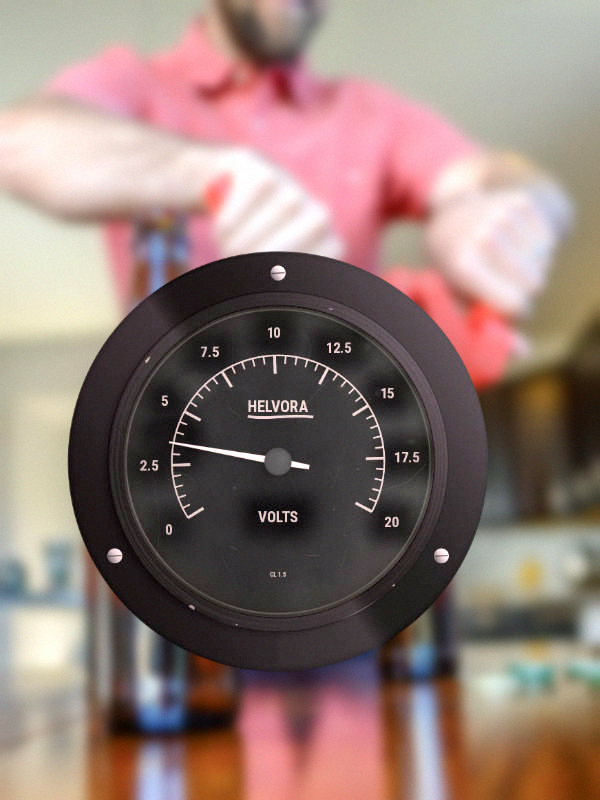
value=3.5 unit=V
